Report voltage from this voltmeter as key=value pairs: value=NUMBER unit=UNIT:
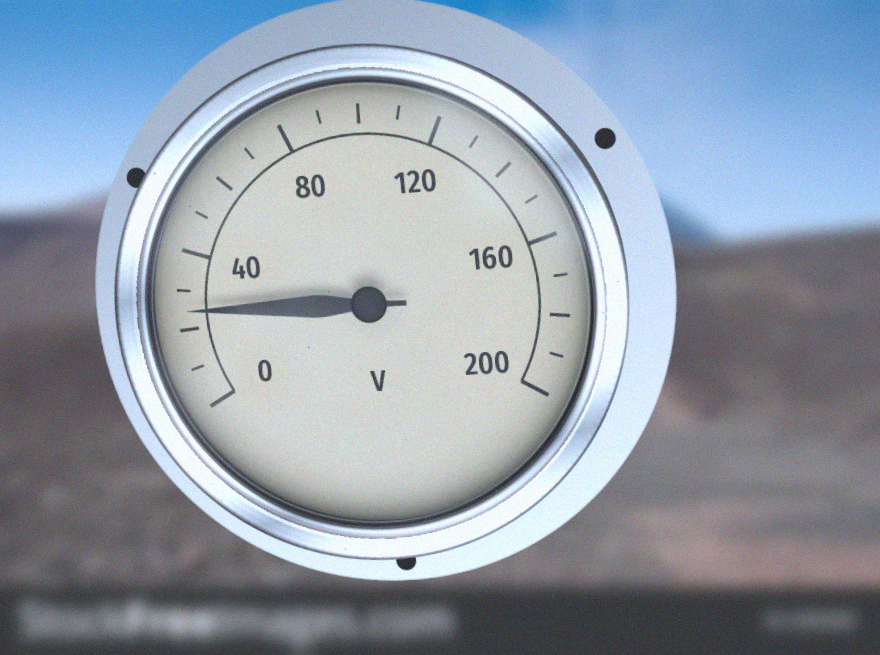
value=25 unit=V
